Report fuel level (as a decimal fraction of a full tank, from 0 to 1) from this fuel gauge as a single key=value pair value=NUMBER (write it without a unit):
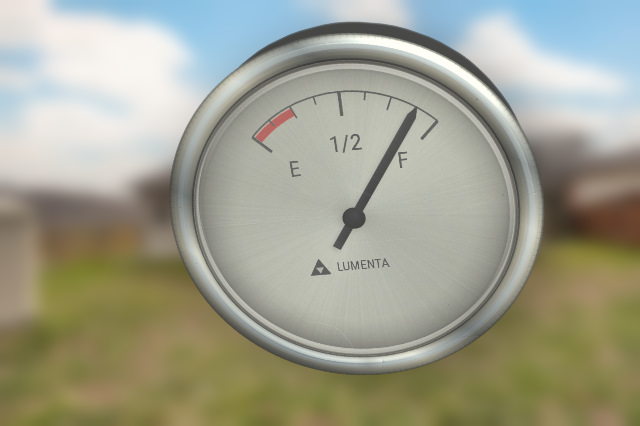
value=0.875
